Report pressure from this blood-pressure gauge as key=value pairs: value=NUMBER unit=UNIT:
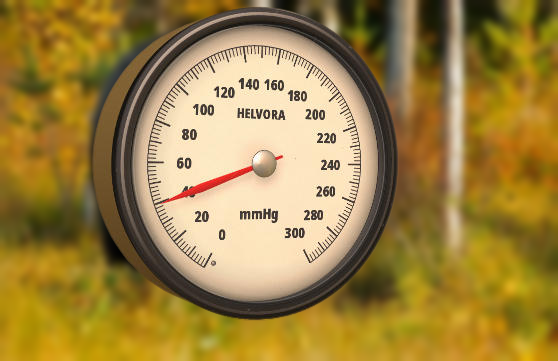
value=40 unit=mmHg
